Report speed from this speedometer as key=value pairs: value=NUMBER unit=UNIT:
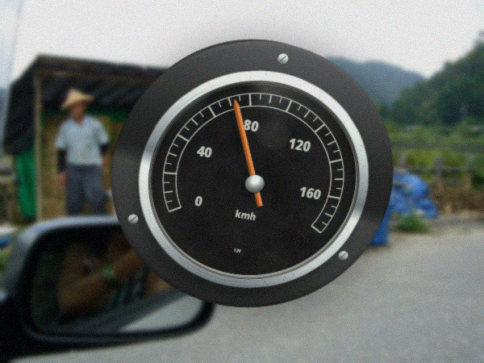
value=72.5 unit=km/h
